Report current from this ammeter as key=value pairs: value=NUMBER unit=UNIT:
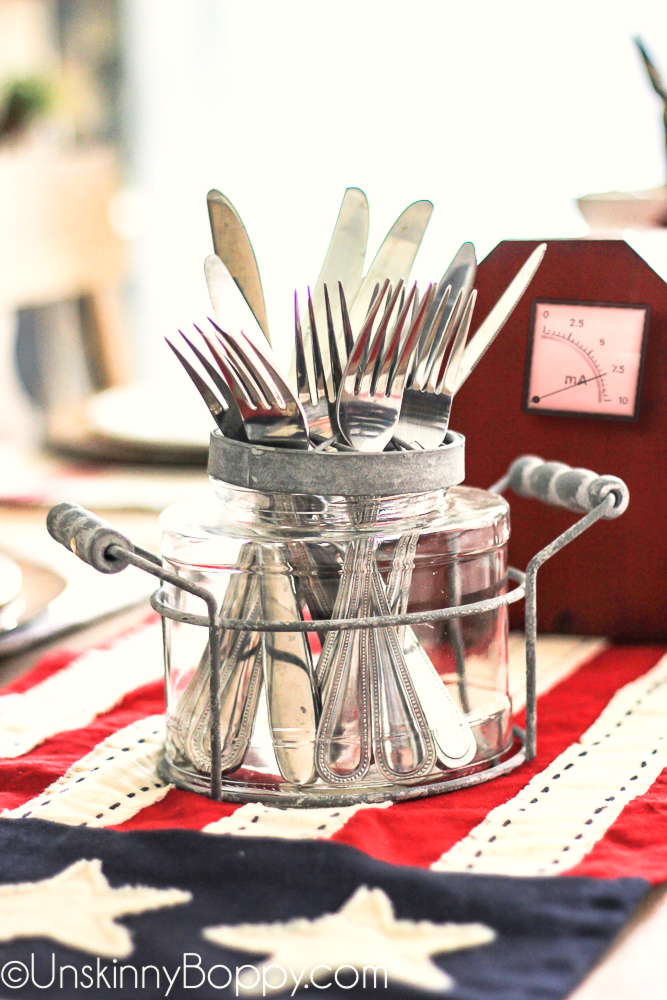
value=7.5 unit=mA
